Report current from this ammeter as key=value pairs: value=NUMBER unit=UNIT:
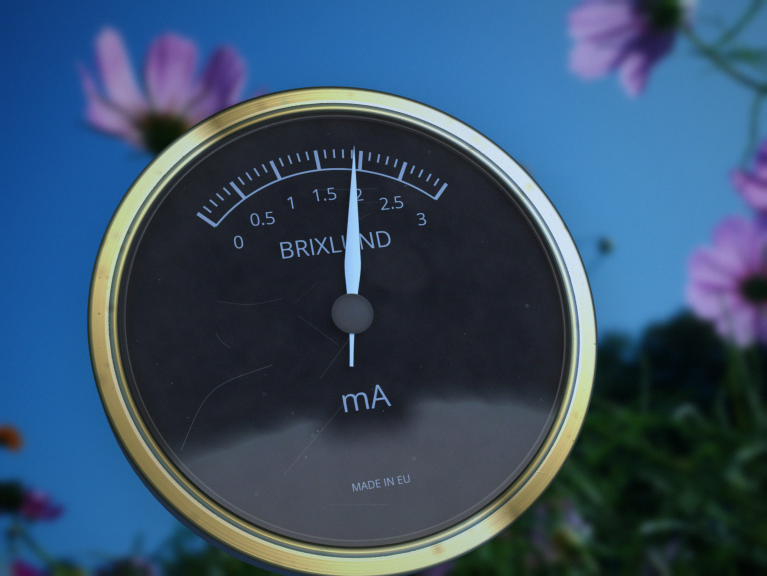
value=1.9 unit=mA
